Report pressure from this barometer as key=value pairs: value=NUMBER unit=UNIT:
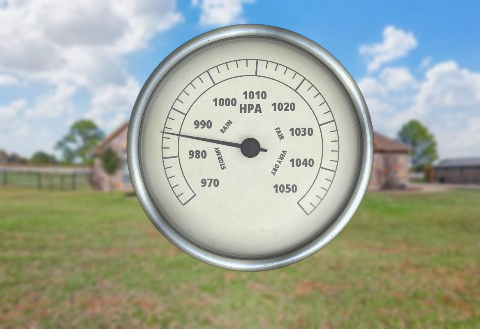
value=985 unit=hPa
